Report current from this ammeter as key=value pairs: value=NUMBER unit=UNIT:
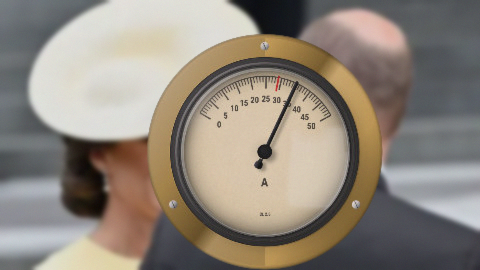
value=35 unit=A
